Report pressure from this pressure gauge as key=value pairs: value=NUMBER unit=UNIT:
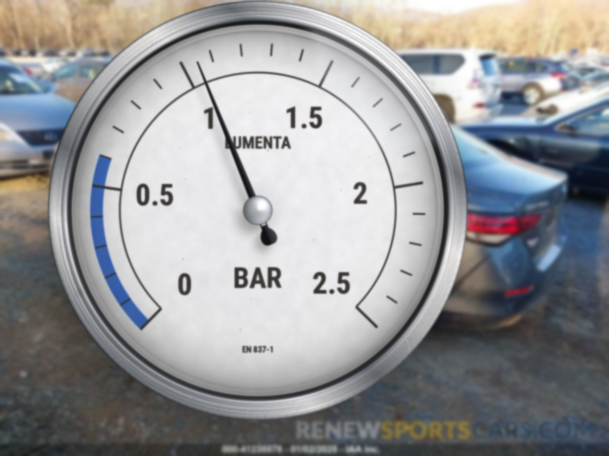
value=1.05 unit=bar
